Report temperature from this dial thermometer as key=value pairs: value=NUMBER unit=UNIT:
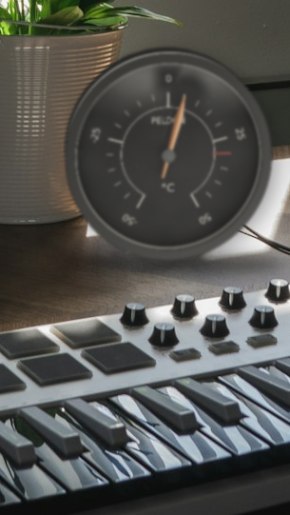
value=5 unit=°C
